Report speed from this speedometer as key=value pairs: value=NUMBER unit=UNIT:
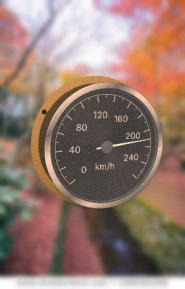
value=210 unit=km/h
